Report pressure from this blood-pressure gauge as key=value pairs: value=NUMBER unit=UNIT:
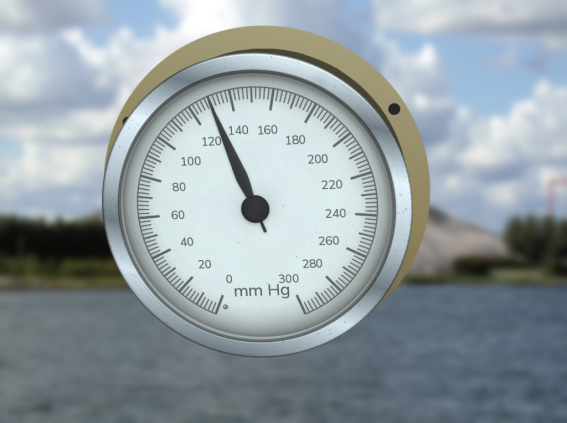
value=130 unit=mmHg
